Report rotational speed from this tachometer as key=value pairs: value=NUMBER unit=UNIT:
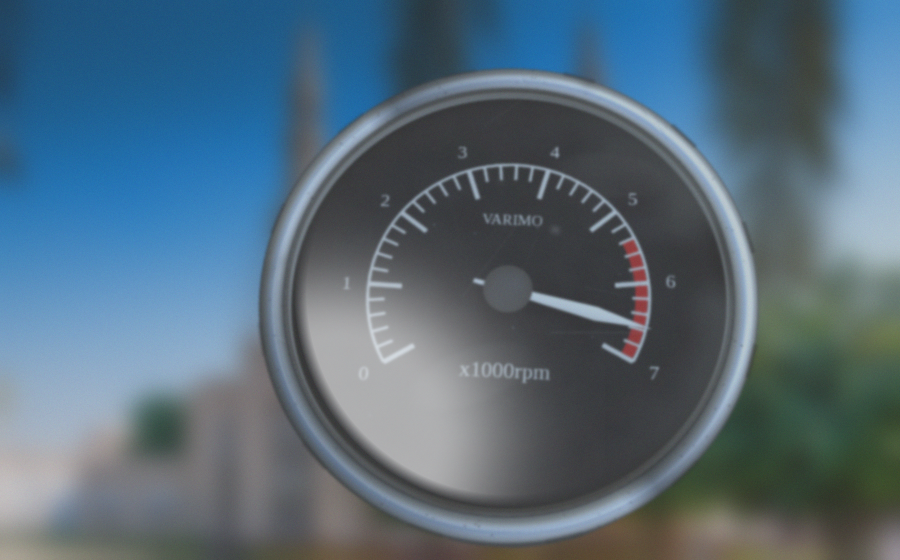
value=6600 unit=rpm
